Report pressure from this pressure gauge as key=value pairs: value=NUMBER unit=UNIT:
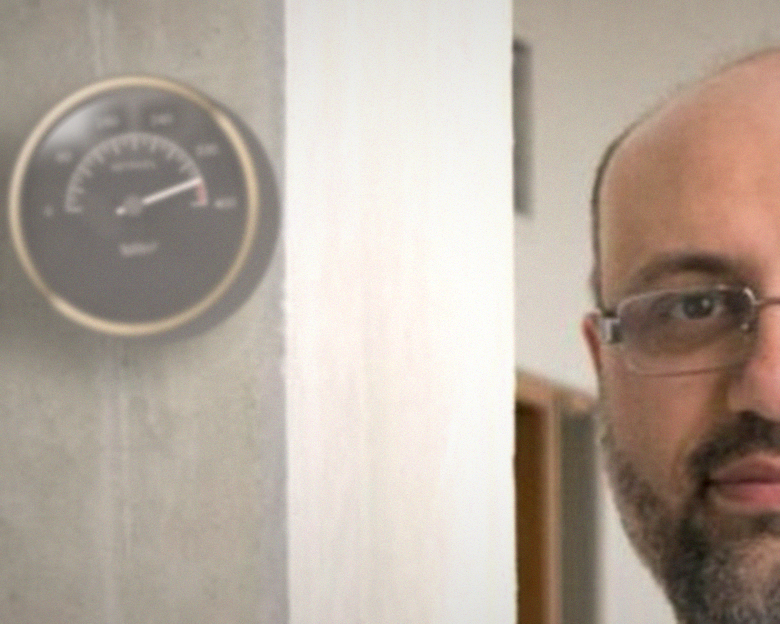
value=360 unit=psi
